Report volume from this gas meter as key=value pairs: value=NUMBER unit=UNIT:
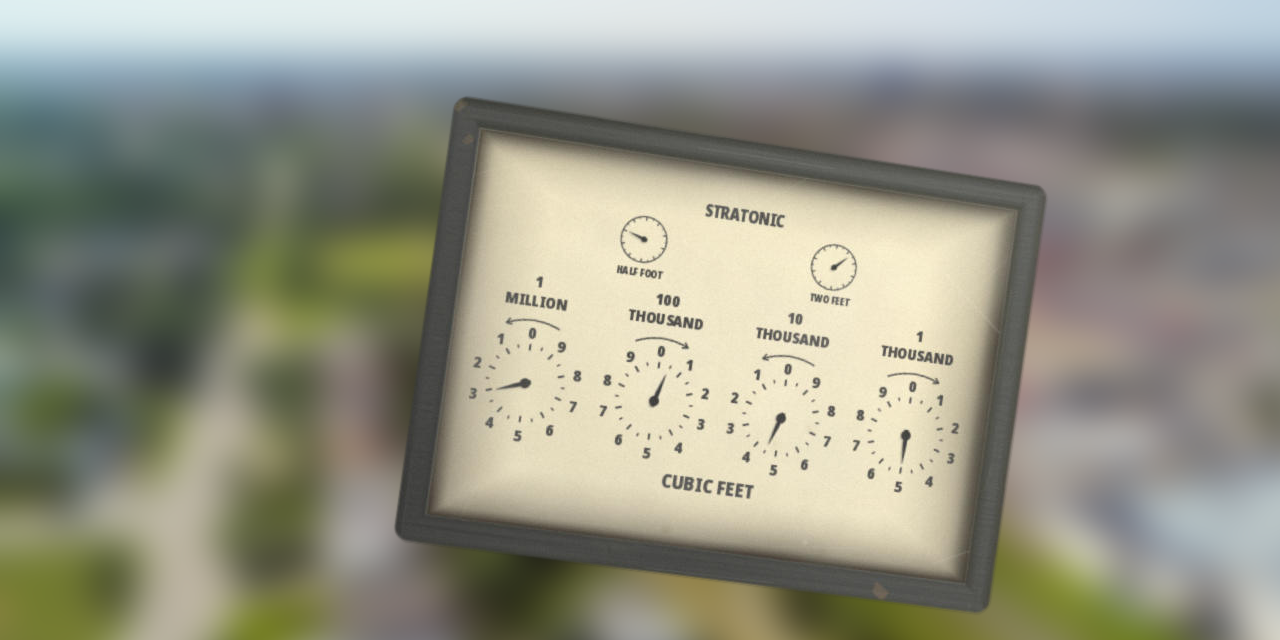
value=304500 unit=ft³
